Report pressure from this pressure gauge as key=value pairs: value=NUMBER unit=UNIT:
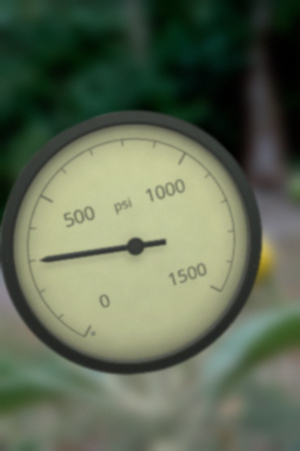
value=300 unit=psi
